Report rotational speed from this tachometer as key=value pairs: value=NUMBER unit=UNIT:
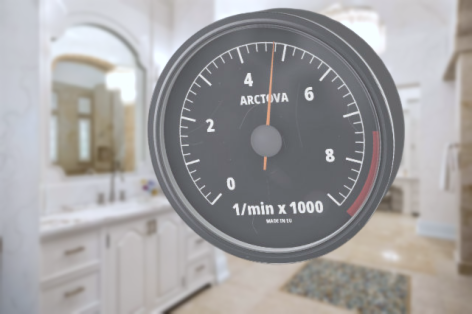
value=4800 unit=rpm
